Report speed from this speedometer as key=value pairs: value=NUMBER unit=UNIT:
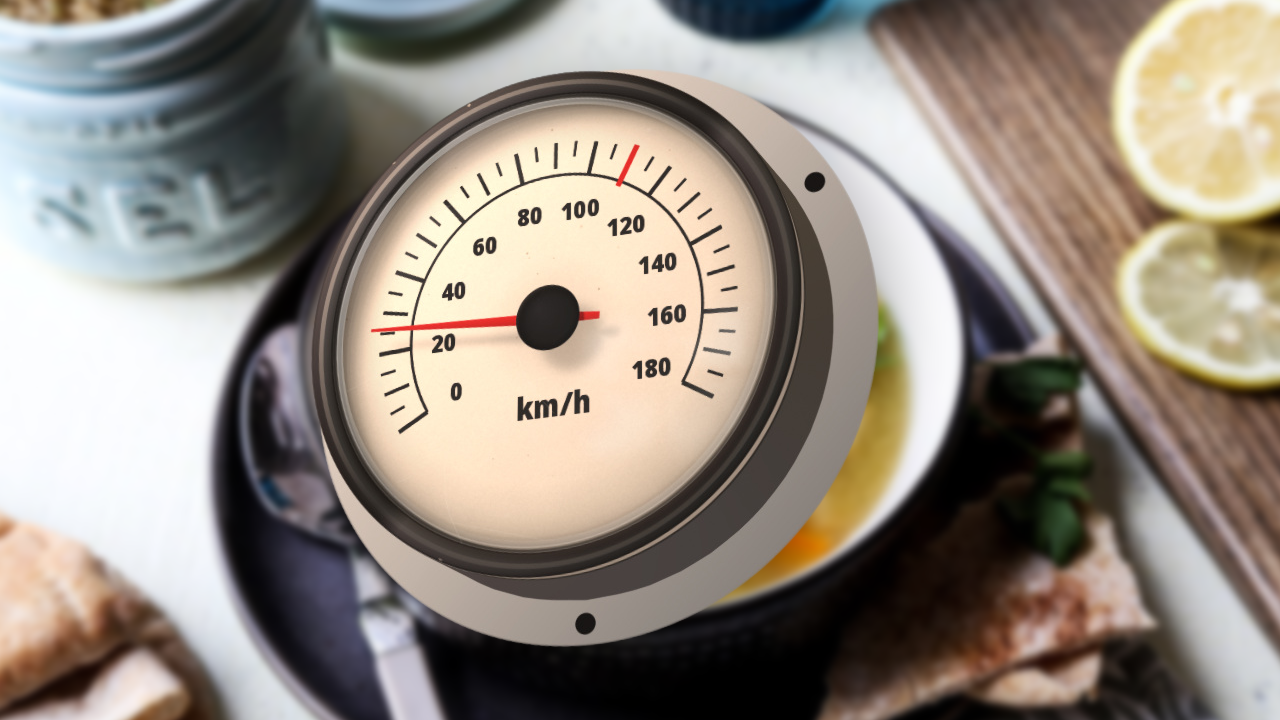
value=25 unit=km/h
